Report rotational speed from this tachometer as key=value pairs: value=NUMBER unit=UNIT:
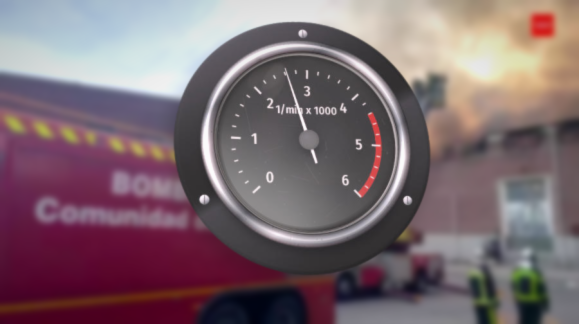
value=2600 unit=rpm
